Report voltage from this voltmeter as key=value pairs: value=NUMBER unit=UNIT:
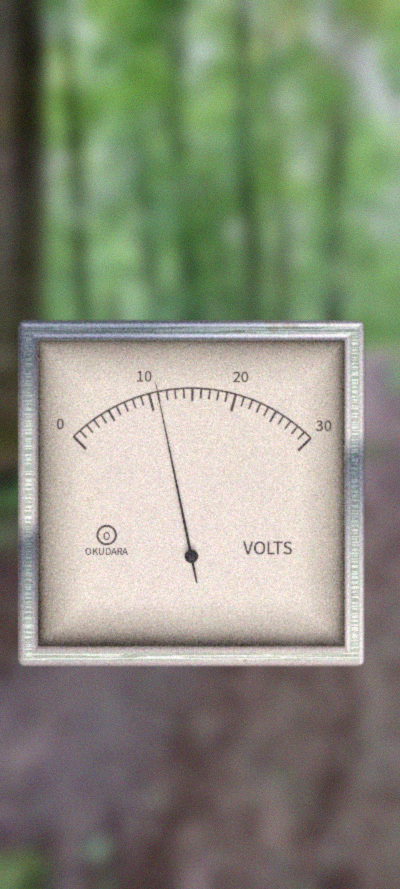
value=11 unit=V
